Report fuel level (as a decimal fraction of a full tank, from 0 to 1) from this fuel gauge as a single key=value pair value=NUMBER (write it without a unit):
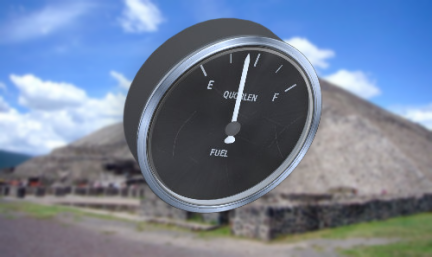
value=0.375
